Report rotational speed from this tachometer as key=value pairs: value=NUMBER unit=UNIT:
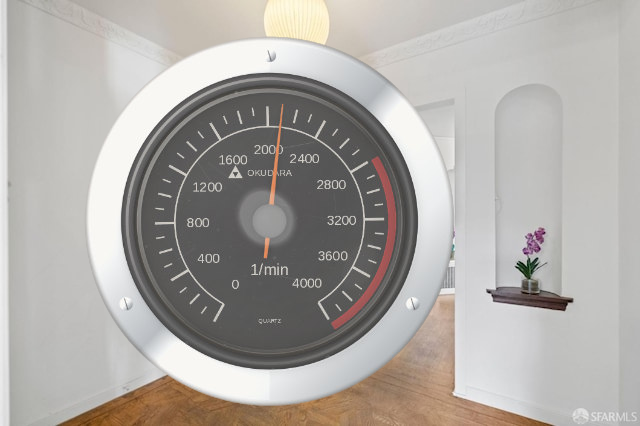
value=2100 unit=rpm
